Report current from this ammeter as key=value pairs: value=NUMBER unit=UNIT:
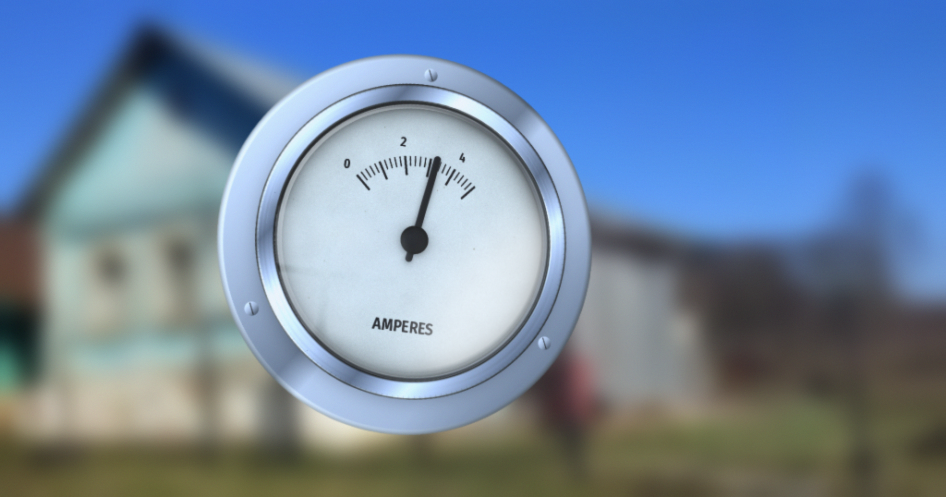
value=3.2 unit=A
